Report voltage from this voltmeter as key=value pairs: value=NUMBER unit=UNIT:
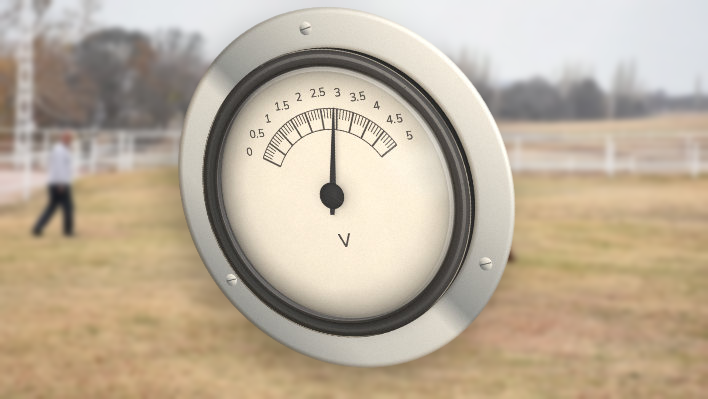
value=3 unit=V
